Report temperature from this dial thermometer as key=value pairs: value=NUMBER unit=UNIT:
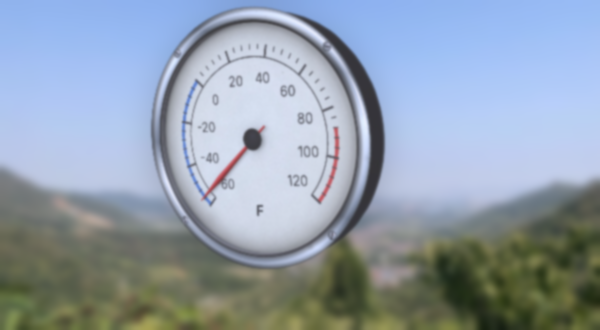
value=-56 unit=°F
